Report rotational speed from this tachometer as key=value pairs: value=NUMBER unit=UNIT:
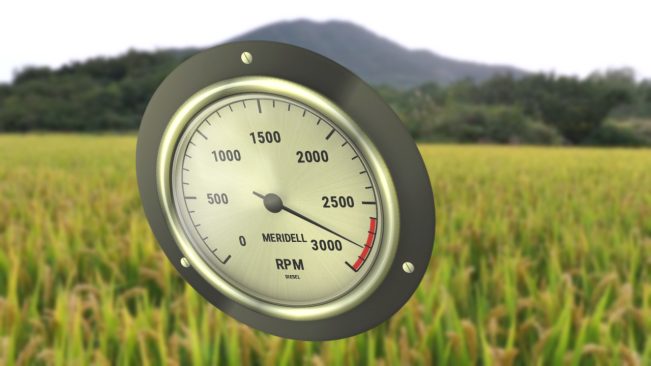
value=2800 unit=rpm
